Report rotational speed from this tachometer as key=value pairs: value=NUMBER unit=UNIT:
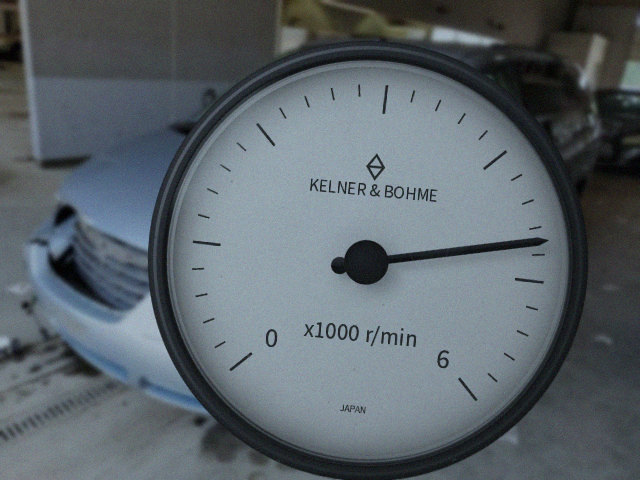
value=4700 unit=rpm
